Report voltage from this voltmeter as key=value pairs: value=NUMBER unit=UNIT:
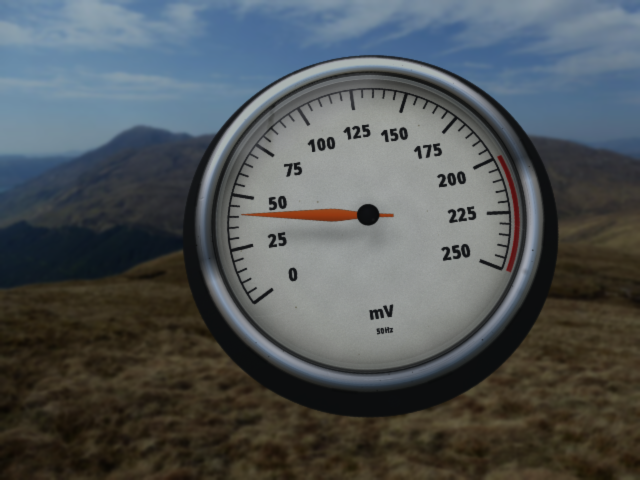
value=40 unit=mV
